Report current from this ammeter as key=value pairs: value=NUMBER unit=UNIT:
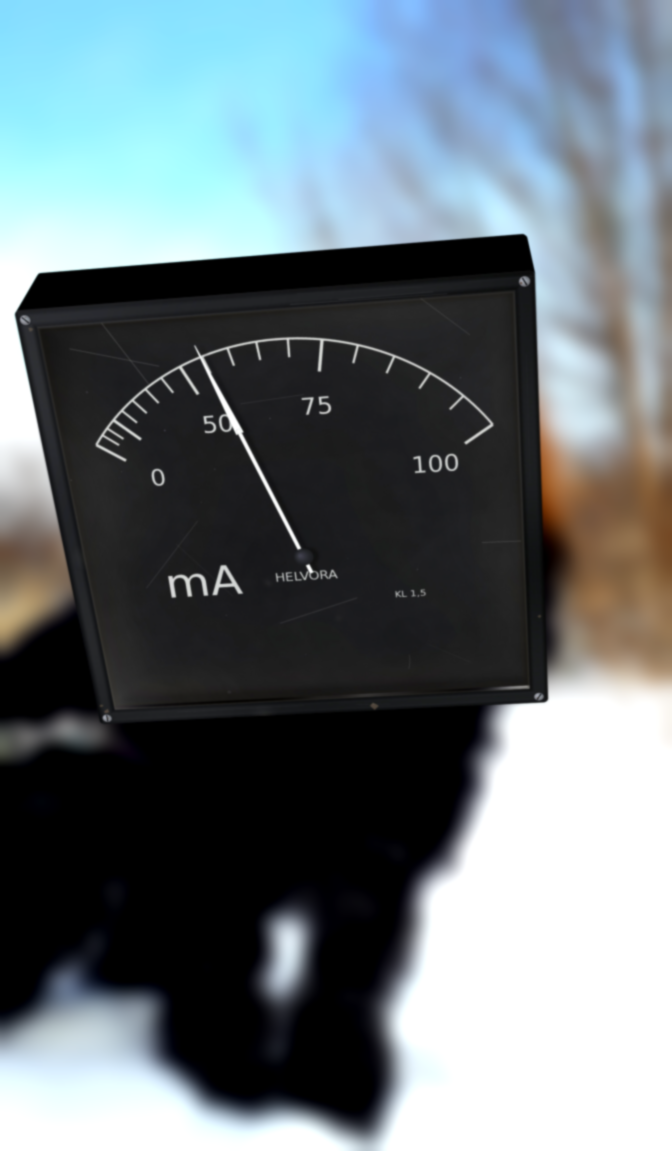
value=55 unit=mA
